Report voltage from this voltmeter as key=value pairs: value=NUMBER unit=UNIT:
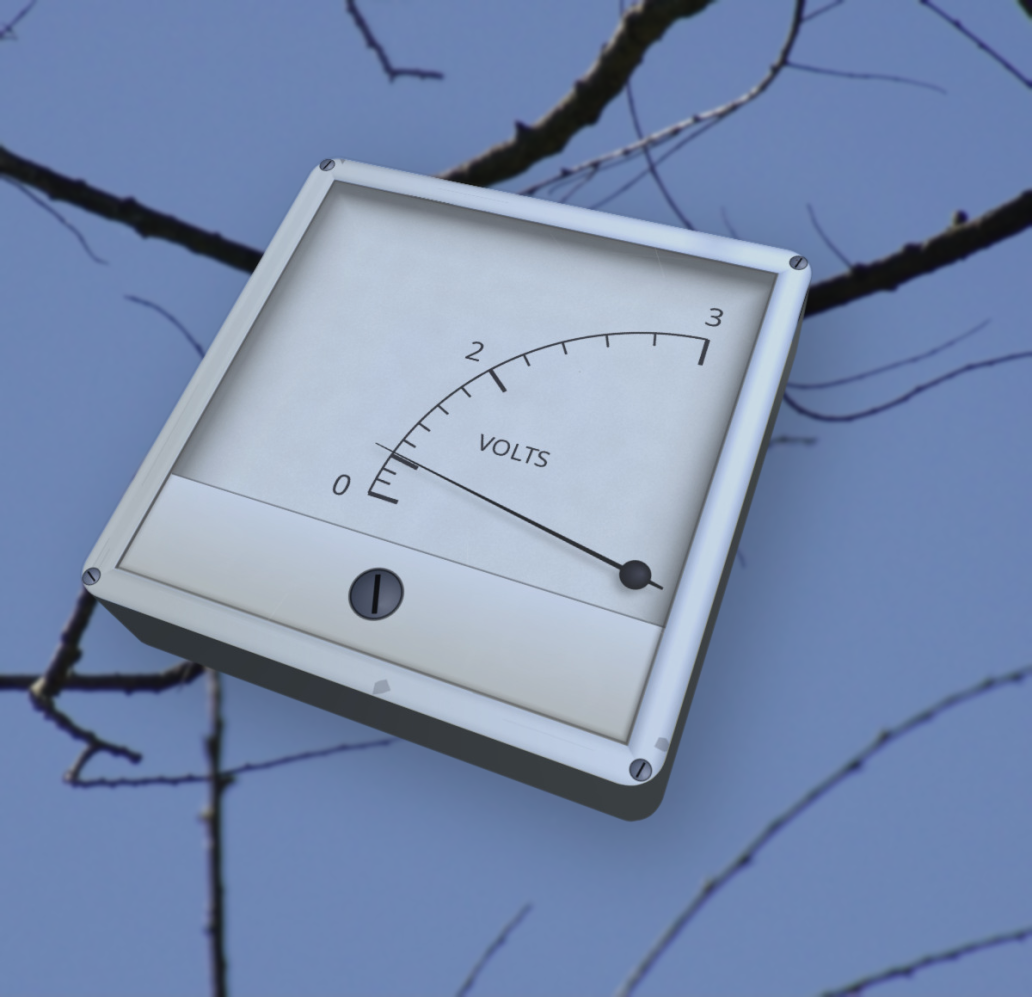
value=1 unit=V
